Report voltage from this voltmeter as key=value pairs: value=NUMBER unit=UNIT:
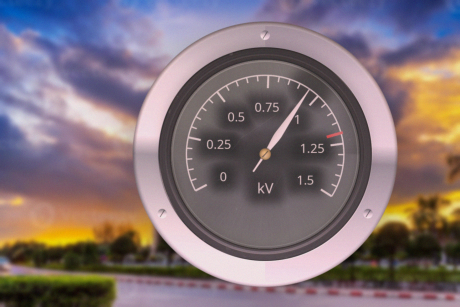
value=0.95 unit=kV
